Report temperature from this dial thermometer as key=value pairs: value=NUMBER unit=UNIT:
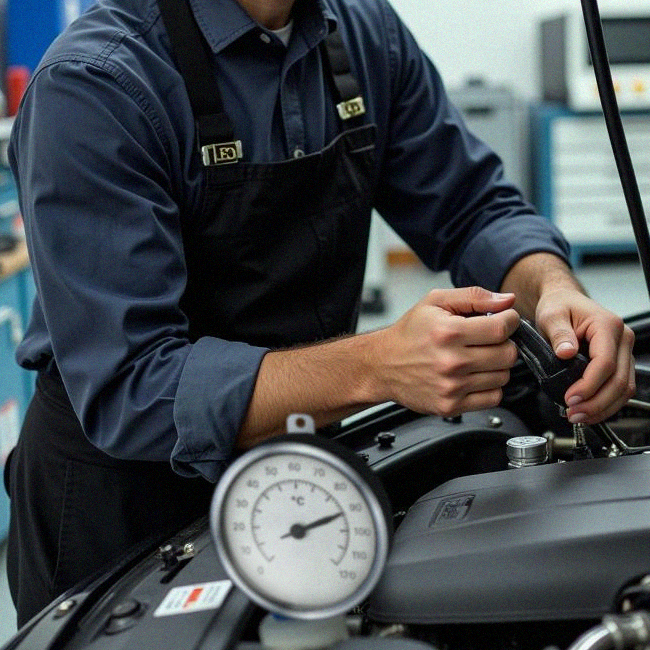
value=90 unit=°C
